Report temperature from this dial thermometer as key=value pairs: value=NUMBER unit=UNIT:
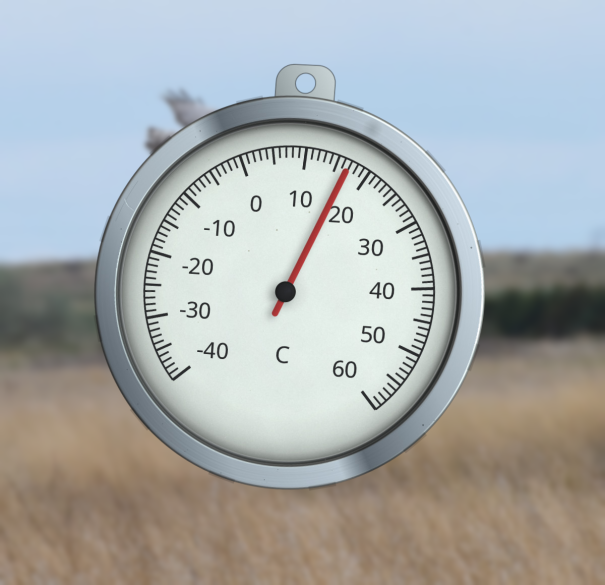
value=17 unit=°C
